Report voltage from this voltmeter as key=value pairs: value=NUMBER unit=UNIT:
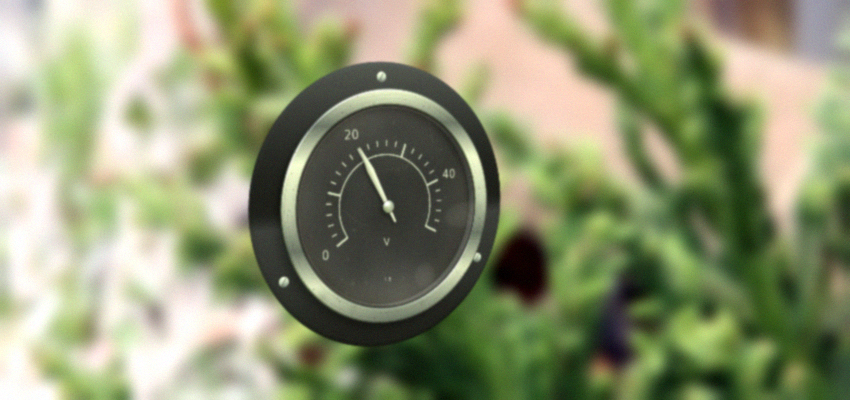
value=20 unit=V
